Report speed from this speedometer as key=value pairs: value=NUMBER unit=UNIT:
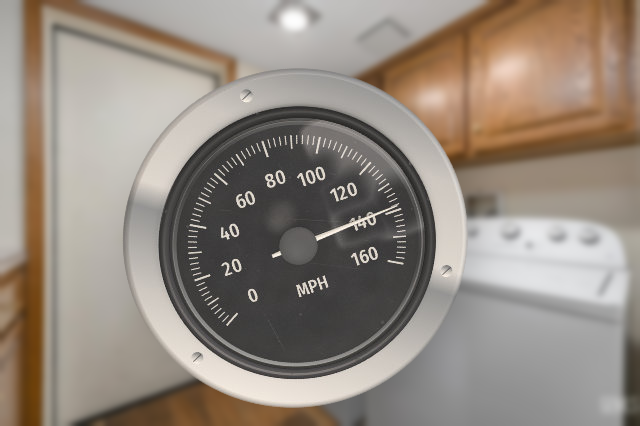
value=138 unit=mph
